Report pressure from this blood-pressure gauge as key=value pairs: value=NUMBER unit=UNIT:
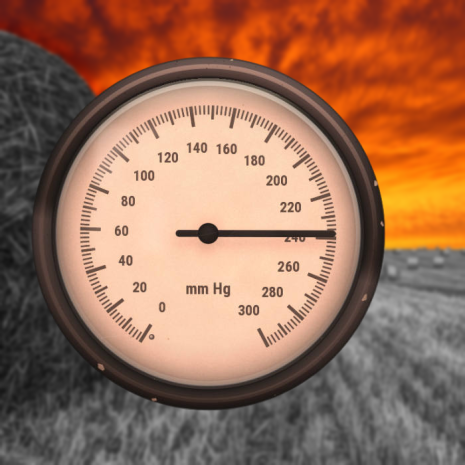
value=238 unit=mmHg
